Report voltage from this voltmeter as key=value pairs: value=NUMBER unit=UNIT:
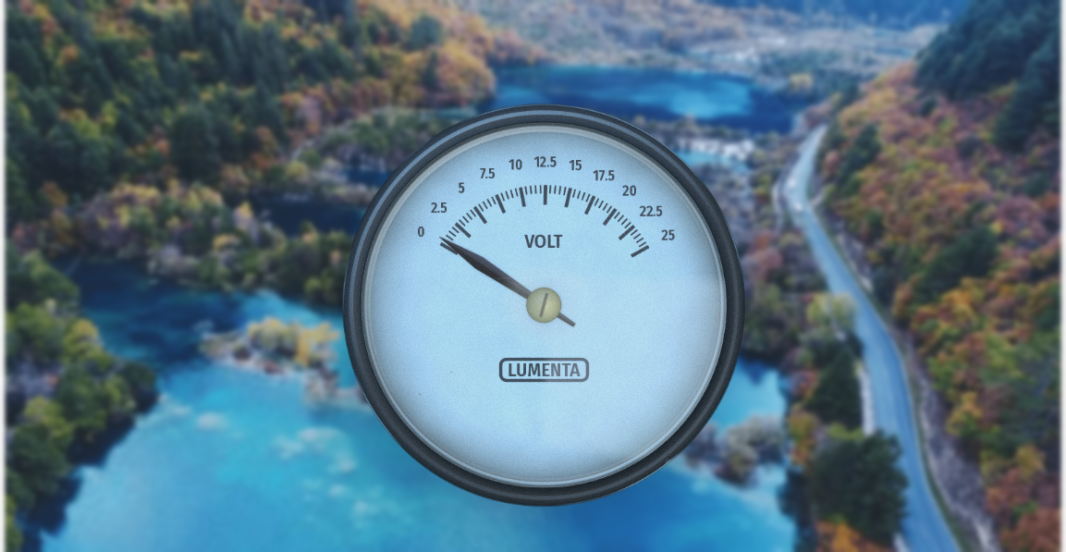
value=0.5 unit=V
